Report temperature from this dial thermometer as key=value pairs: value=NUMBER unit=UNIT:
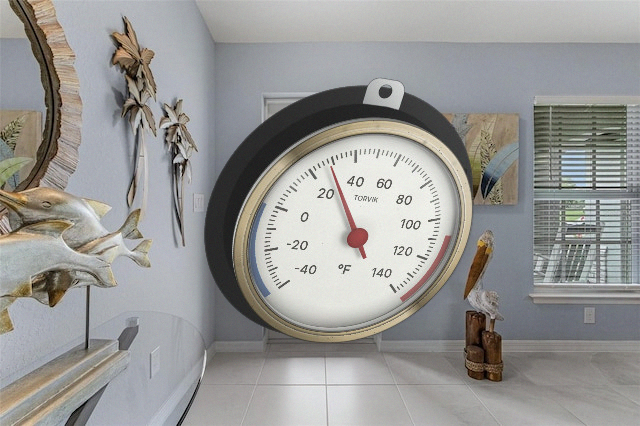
value=28 unit=°F
